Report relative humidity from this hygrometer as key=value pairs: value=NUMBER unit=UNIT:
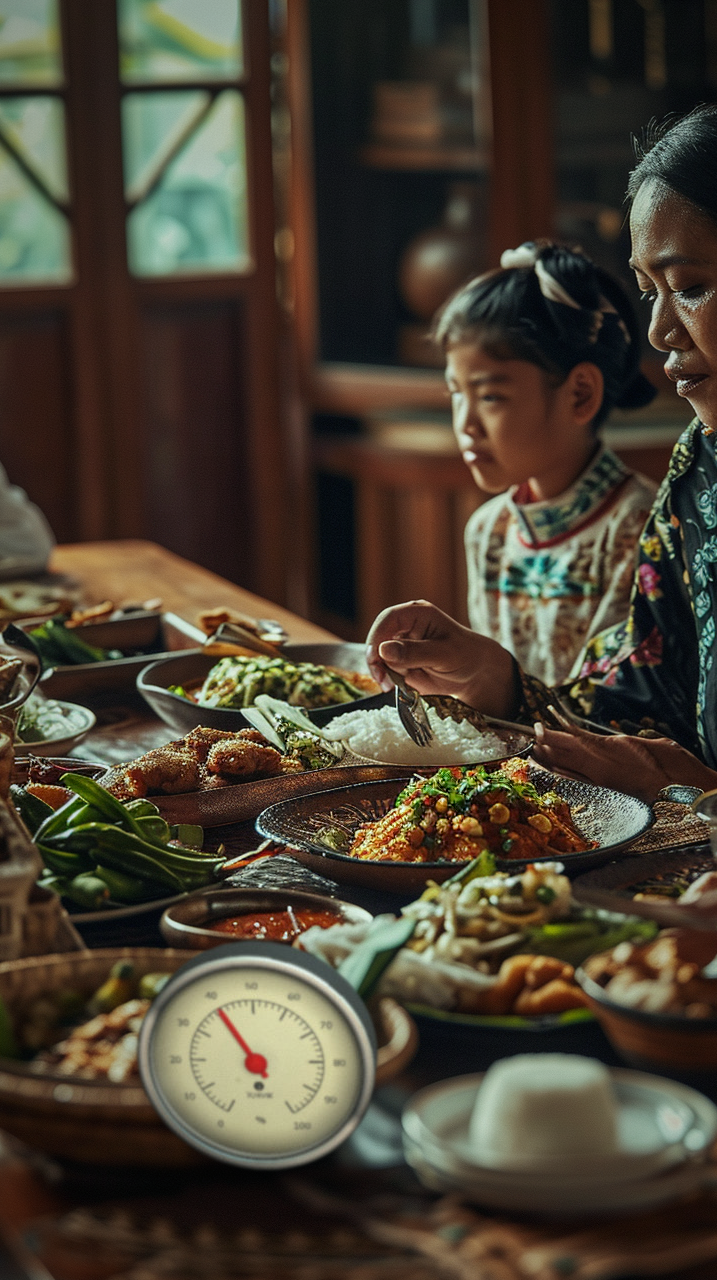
value=40 unit=%
